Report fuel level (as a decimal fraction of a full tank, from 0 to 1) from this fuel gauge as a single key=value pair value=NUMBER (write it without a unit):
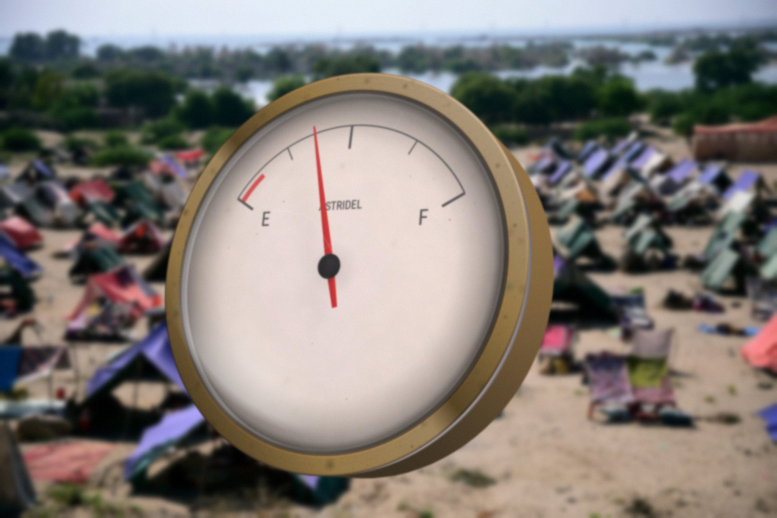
value=0.375
